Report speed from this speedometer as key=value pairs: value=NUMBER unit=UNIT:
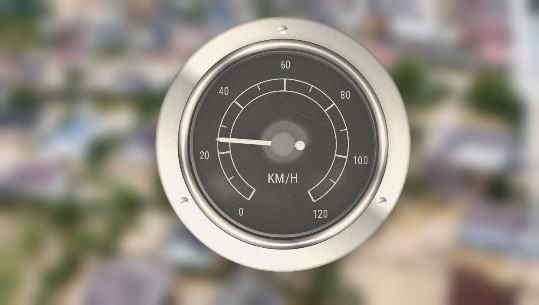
value=25 unit=km/h
